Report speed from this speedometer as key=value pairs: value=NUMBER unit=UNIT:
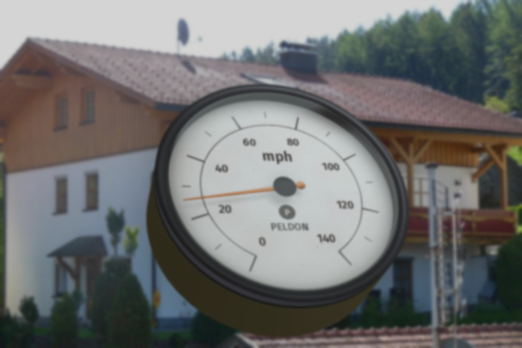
value=25 unit=mph
